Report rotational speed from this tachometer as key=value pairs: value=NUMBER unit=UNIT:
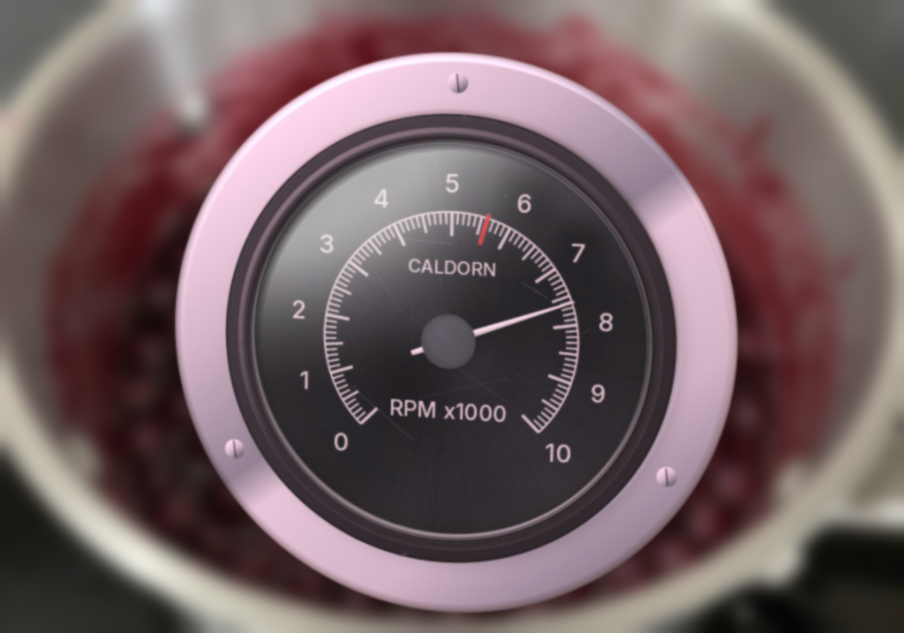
value=7600 unit=rpm
